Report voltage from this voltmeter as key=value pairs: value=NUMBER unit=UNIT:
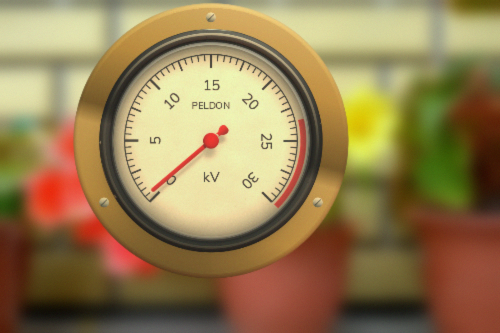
value=0.5 unit=kV
